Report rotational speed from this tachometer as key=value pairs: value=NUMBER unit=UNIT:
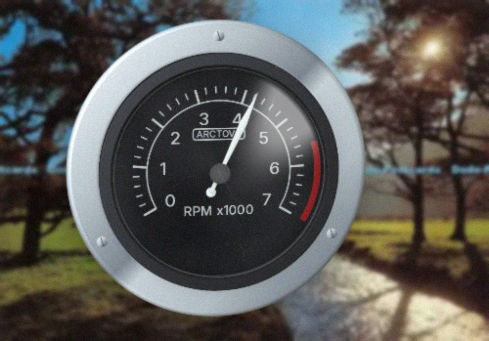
value=4200 unit=rpm
